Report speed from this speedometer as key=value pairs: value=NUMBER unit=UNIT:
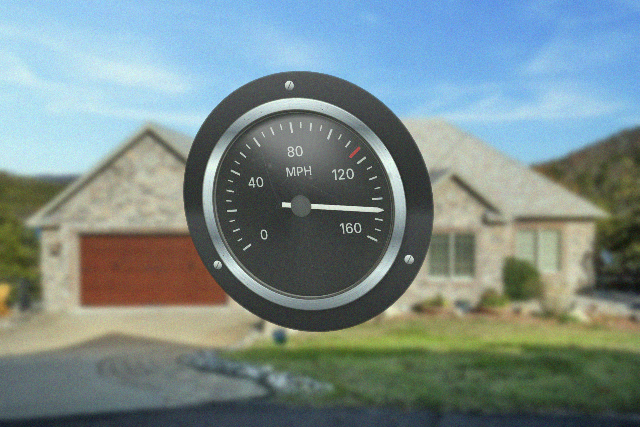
value=145 unit=mph
